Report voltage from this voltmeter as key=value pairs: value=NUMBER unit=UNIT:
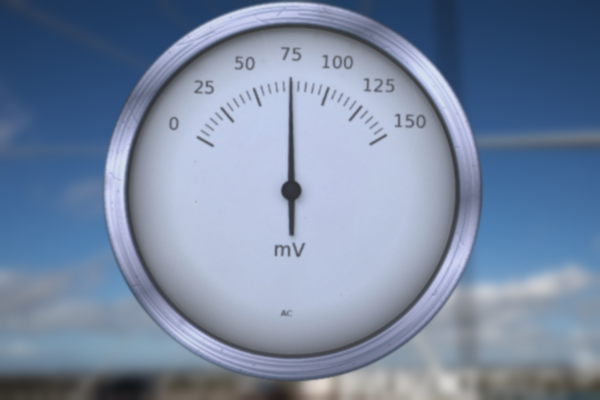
value=75 unit=mV
